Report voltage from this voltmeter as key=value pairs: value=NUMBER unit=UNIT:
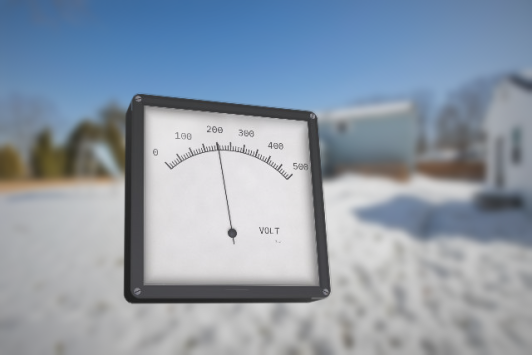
value=200 unit=V
